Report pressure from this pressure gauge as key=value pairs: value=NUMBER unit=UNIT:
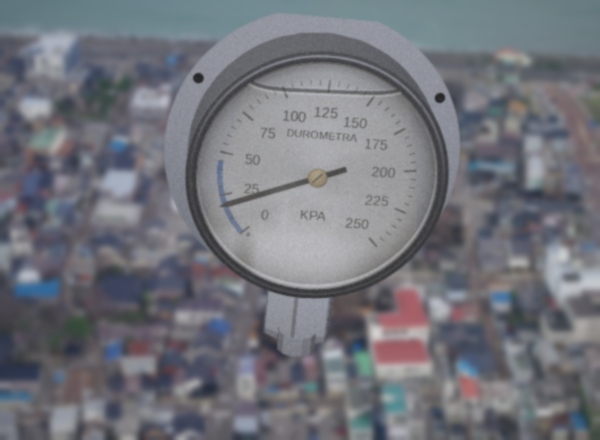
value=20 unit=kPa
